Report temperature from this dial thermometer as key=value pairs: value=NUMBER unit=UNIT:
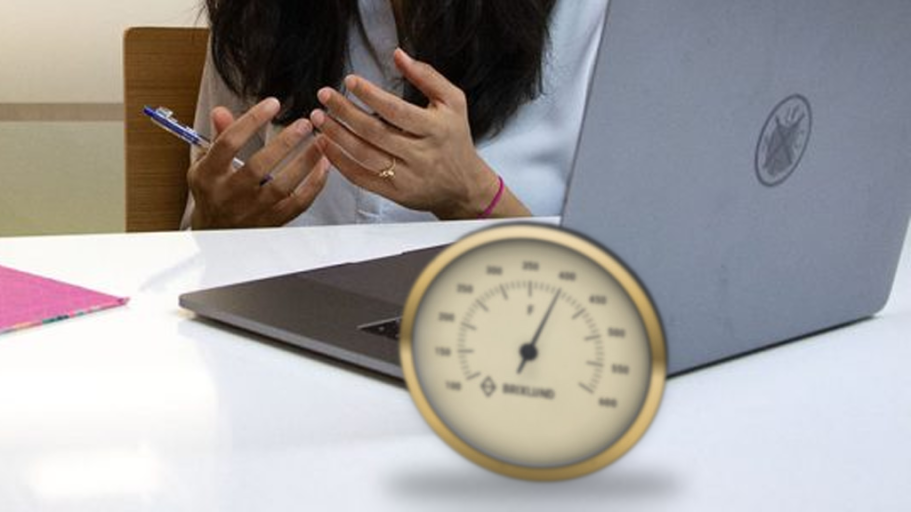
value=400 unit=°F
